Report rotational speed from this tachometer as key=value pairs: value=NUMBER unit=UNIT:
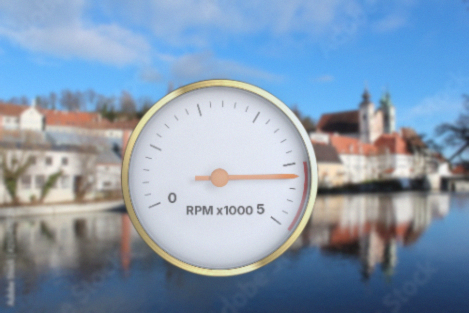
value=4200 unit=rpm
